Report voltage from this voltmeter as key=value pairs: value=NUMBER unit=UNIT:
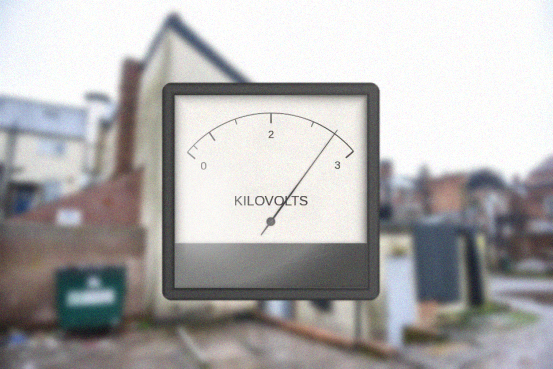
value=2.75 unit=kV
